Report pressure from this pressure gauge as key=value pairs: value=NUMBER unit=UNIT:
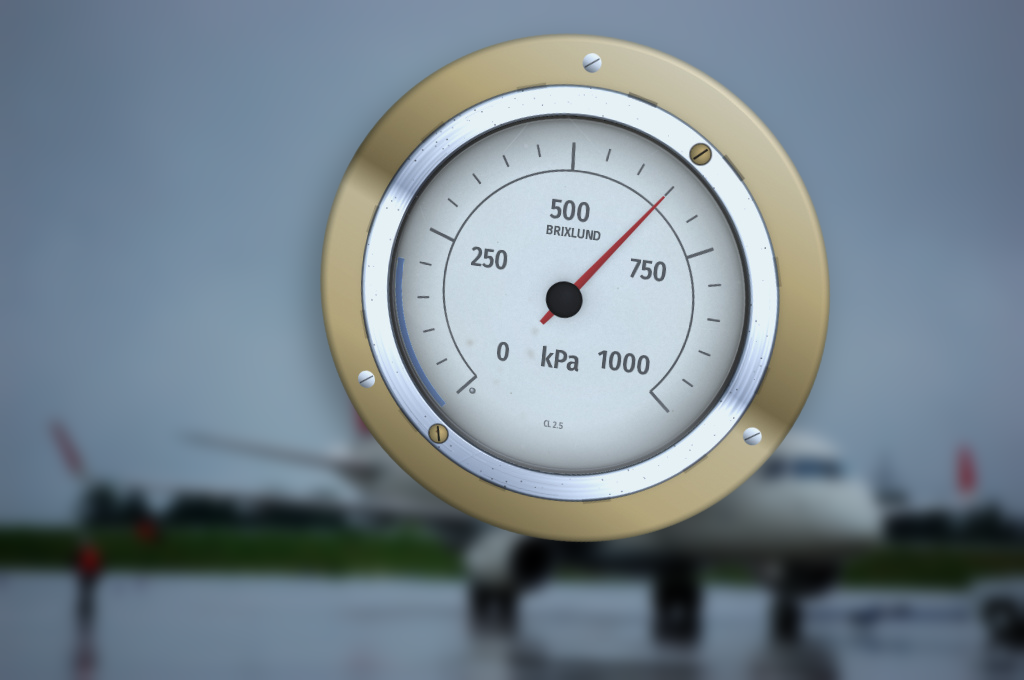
value=650 unit=kPa
